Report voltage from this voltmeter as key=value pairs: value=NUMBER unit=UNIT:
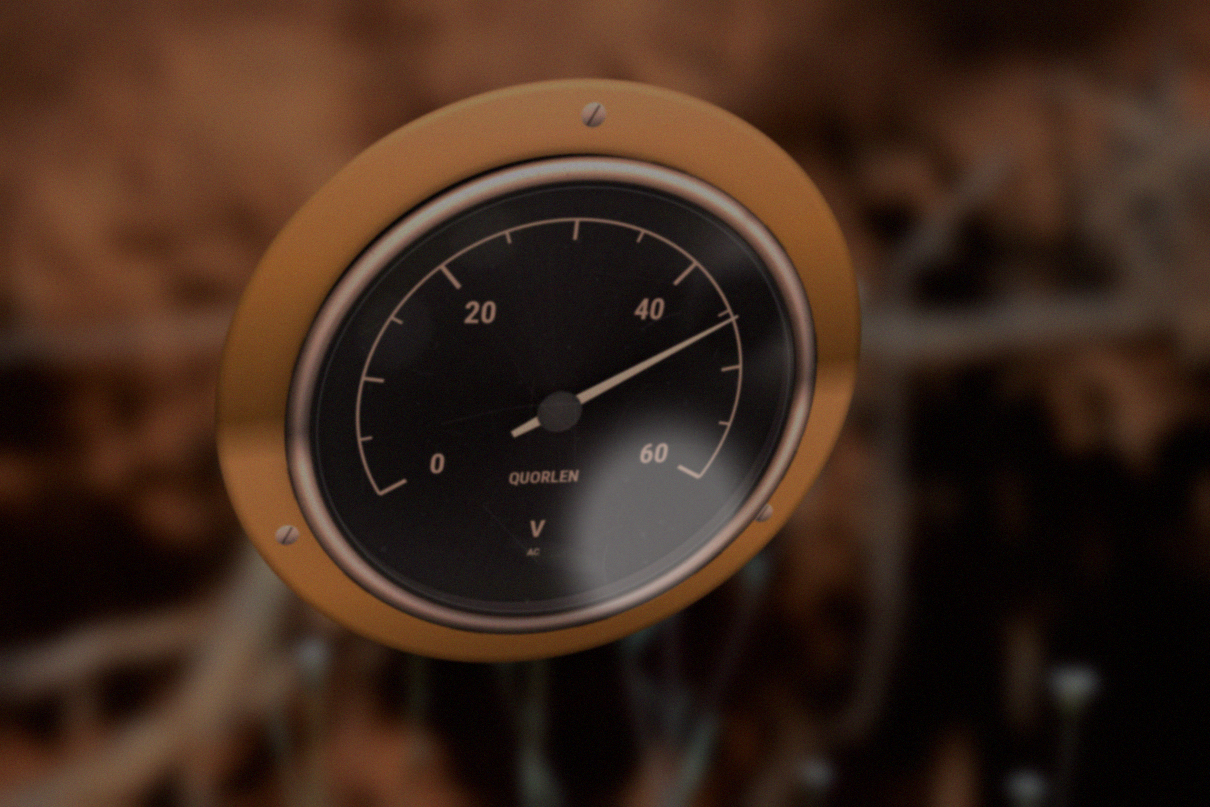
value=45 unit=V
